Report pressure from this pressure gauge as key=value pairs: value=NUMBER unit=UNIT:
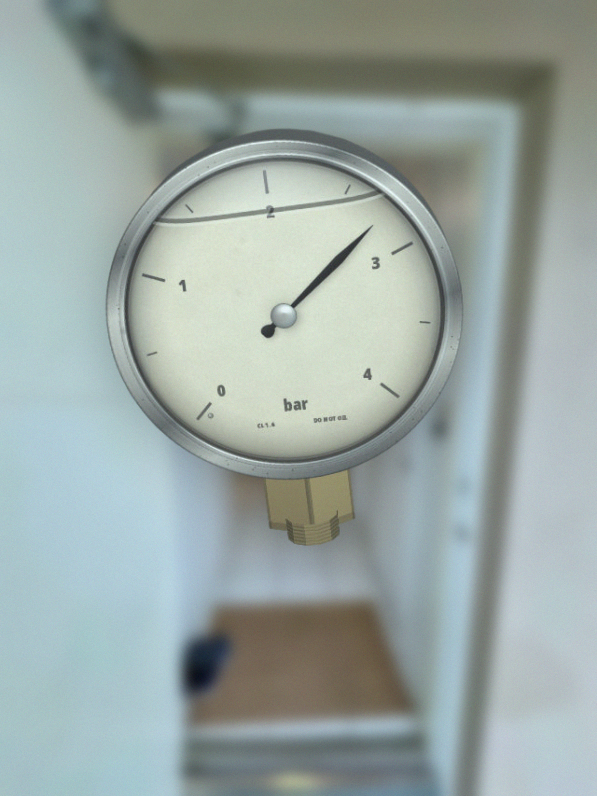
value=2.75 unit=bar
